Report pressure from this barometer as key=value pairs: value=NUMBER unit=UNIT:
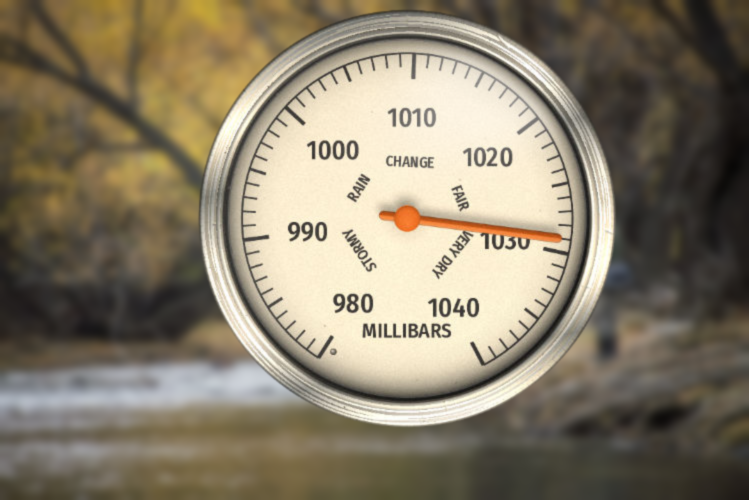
value=1029 unit=mbar
